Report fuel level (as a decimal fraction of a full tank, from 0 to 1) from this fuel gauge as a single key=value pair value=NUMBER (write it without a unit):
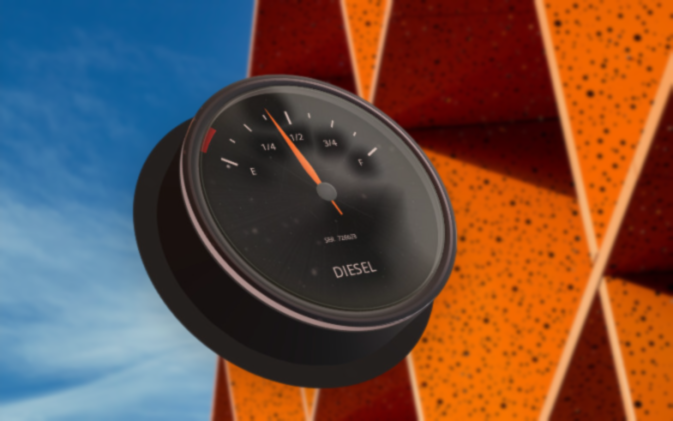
value=0.375
